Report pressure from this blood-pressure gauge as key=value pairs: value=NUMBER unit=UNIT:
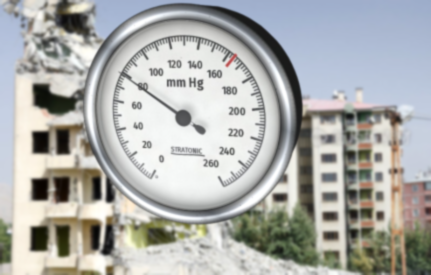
value=80 unit=mmHg
